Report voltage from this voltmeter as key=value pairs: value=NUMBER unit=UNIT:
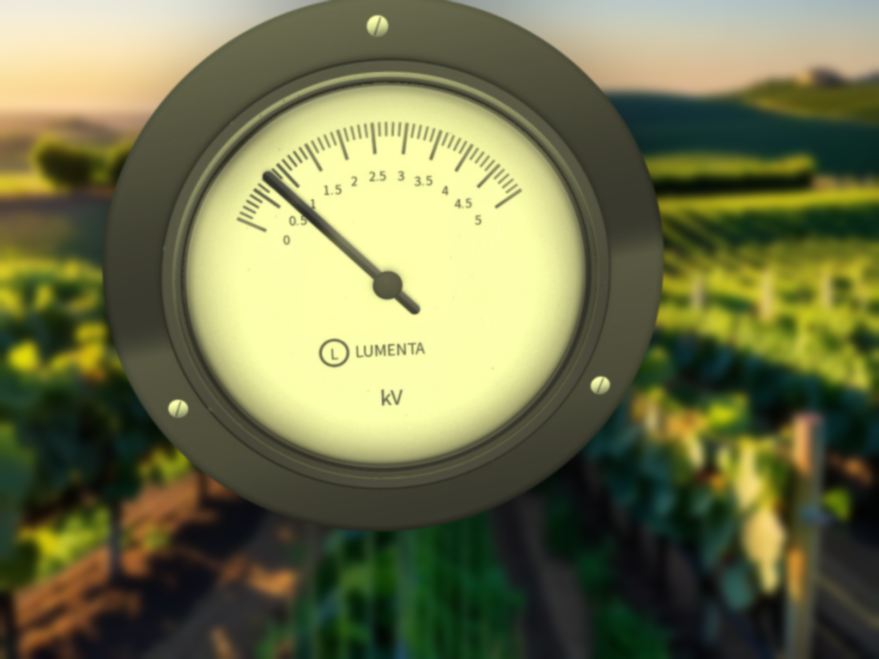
value=0.8 unit=kV
